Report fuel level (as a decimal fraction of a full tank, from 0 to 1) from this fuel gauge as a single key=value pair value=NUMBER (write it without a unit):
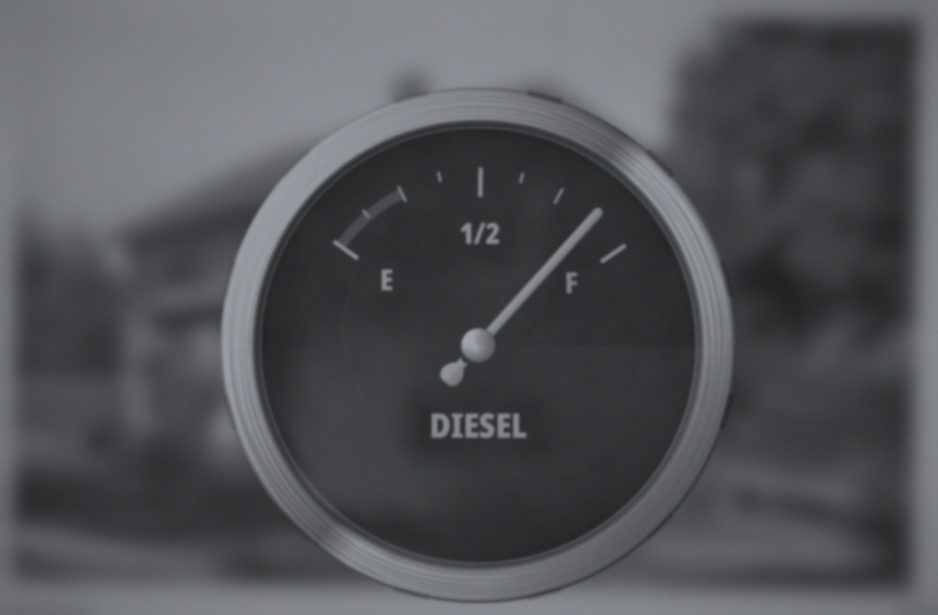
value=0.875
